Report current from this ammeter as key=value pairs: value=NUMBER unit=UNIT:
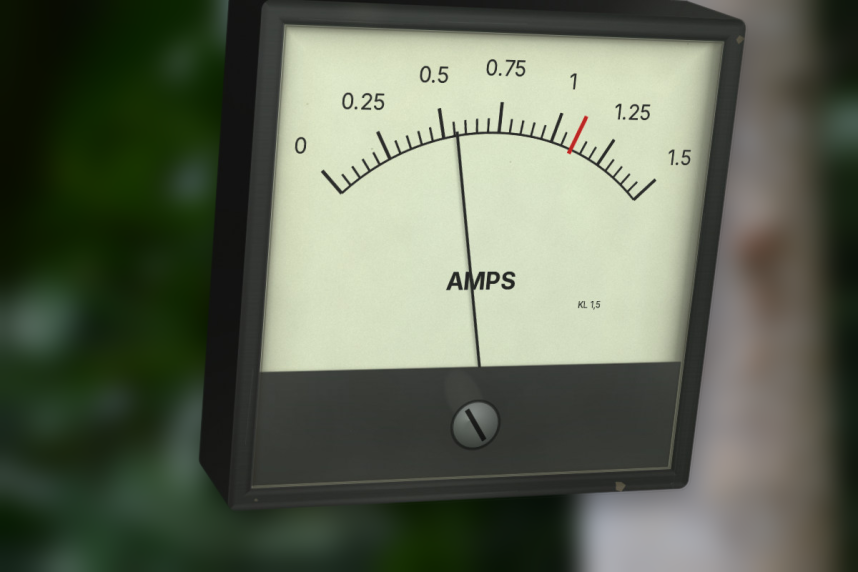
value=0.55 unit=A
